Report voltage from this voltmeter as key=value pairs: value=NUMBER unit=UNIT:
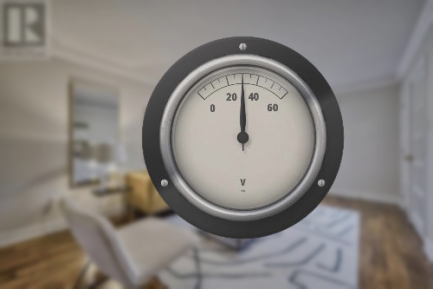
value=30 unit=V
